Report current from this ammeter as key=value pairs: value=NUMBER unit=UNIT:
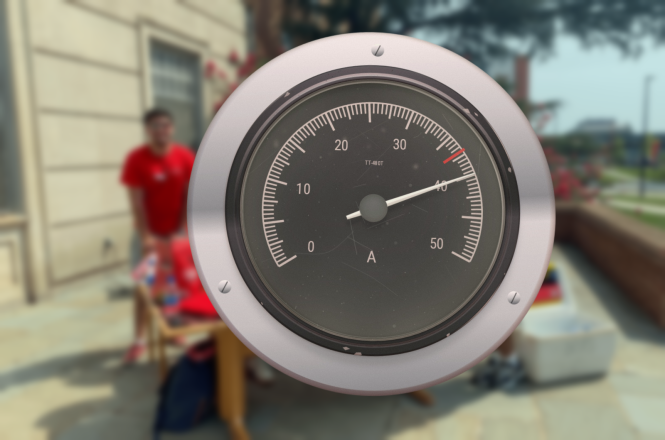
value=40 unit=A
